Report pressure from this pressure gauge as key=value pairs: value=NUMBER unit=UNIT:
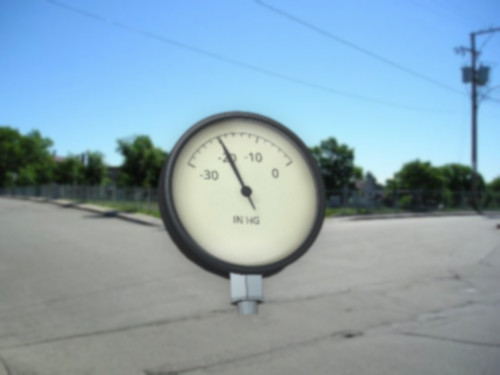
value=-20 unit=inHg
